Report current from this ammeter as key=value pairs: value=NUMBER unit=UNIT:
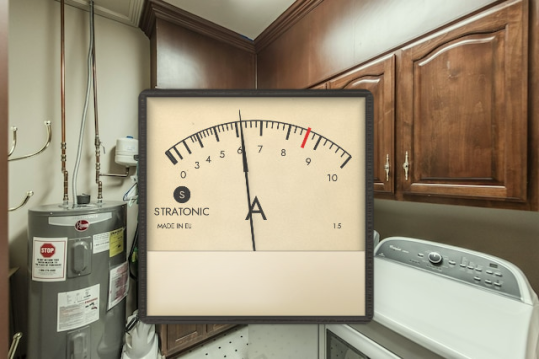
value=6.2 unit=A
